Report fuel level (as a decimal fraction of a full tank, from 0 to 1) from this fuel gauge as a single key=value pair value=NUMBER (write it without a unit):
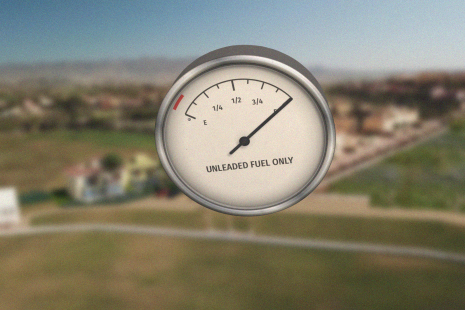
value=1
